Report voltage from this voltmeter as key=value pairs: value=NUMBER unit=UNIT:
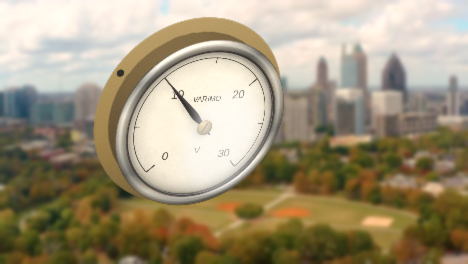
value=10 unit=V
